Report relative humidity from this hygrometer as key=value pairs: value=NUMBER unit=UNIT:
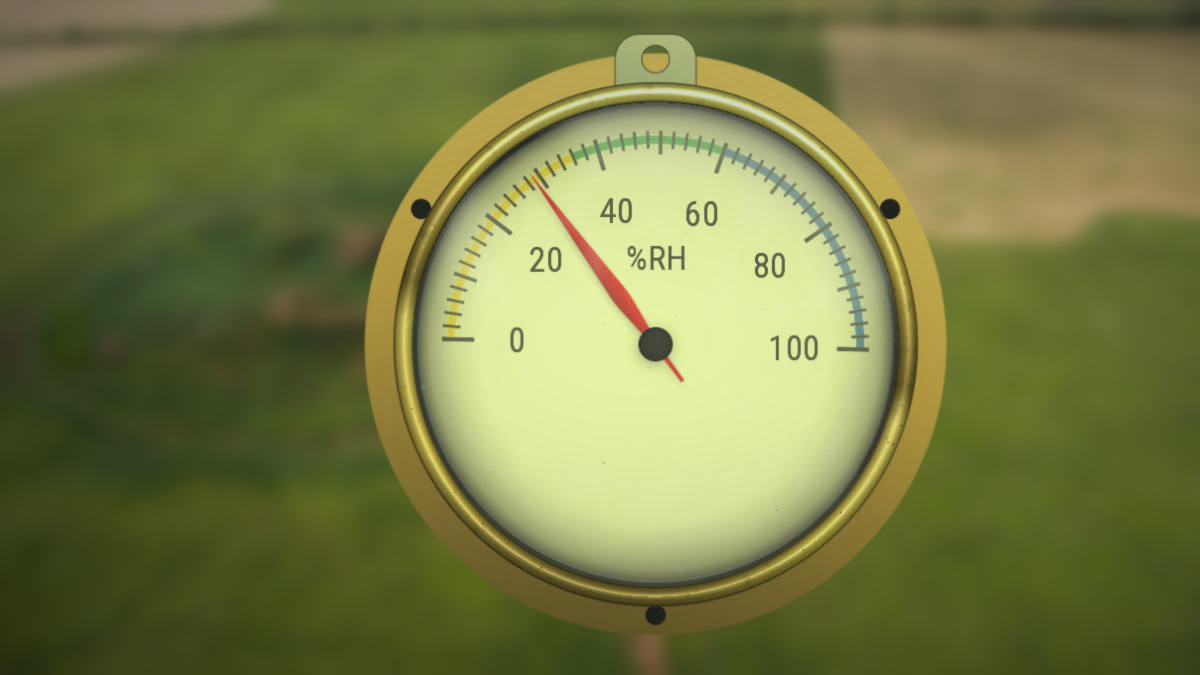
value=29 unit=%
